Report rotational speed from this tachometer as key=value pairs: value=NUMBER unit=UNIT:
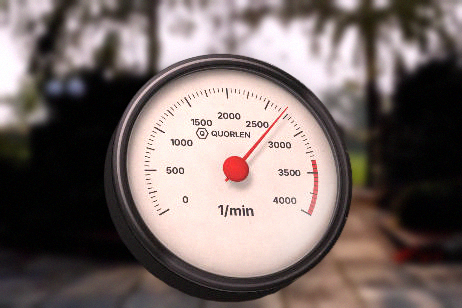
value=2700 unit=rpm
